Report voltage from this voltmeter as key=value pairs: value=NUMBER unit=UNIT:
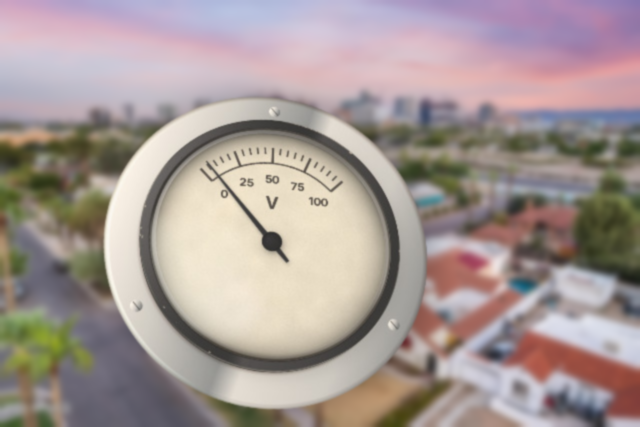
value=5 unit=V
